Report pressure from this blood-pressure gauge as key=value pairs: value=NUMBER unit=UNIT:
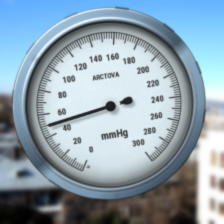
value=50 unit=mmHg
